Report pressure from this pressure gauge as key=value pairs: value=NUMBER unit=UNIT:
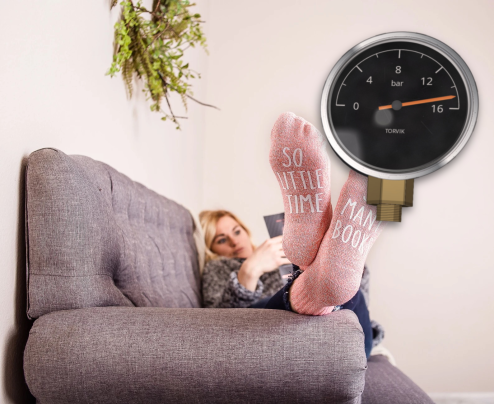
value=15 unit=bar
